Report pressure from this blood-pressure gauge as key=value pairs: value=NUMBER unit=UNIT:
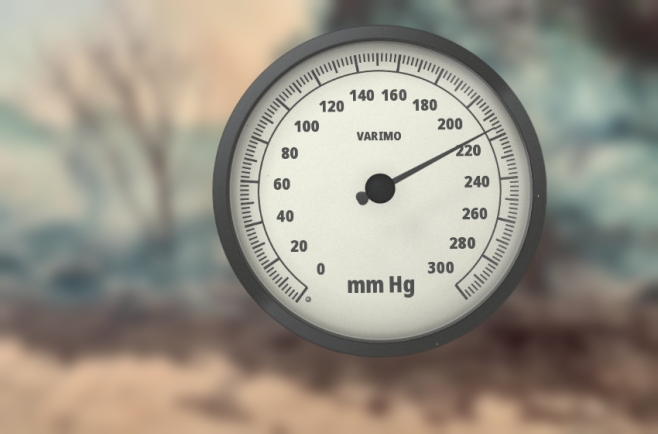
value=216 unit=mmHg
